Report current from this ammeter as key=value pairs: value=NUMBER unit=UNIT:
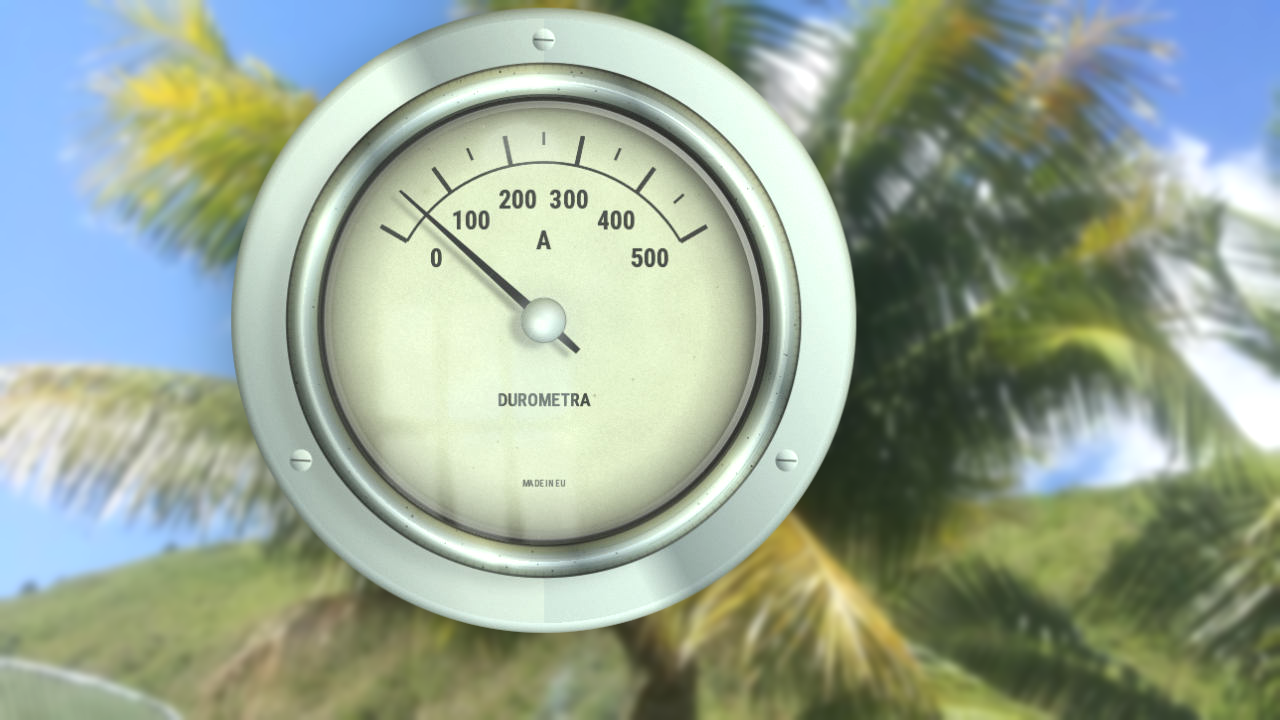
value=50 unit=A
